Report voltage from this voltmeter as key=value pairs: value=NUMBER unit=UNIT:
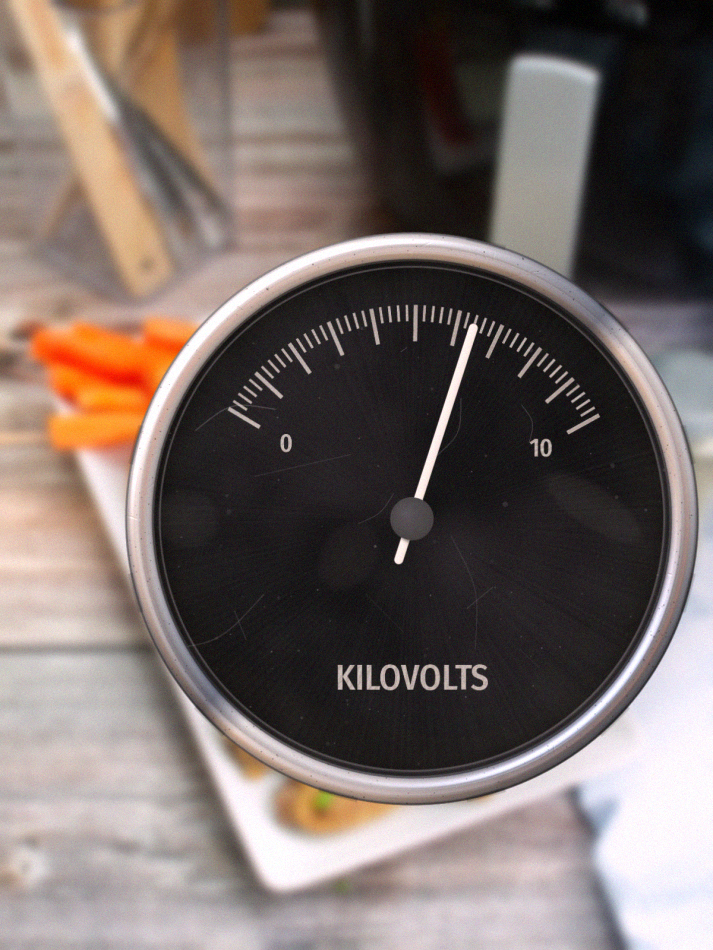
value=6.4 unit=kV
